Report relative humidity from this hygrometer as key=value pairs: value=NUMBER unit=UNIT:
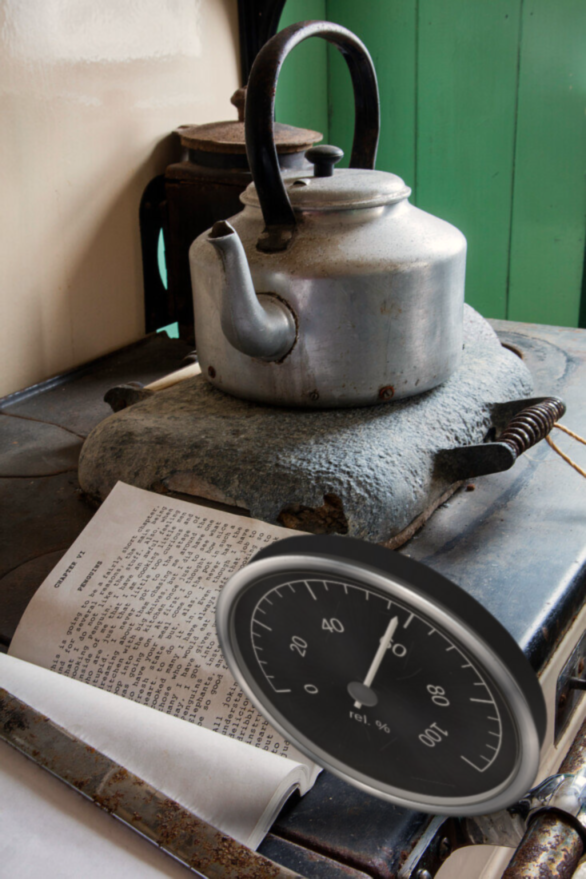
value=58 unit=%
